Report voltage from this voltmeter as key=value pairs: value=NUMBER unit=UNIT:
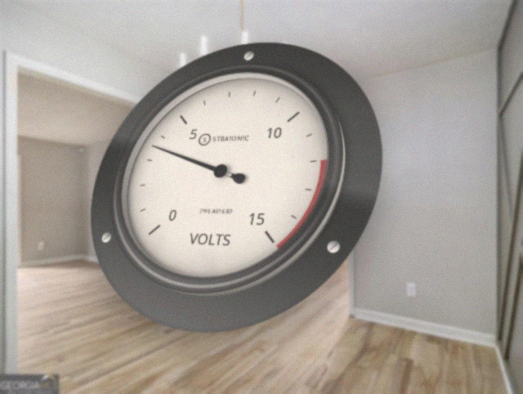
value=3.5 unit=V
